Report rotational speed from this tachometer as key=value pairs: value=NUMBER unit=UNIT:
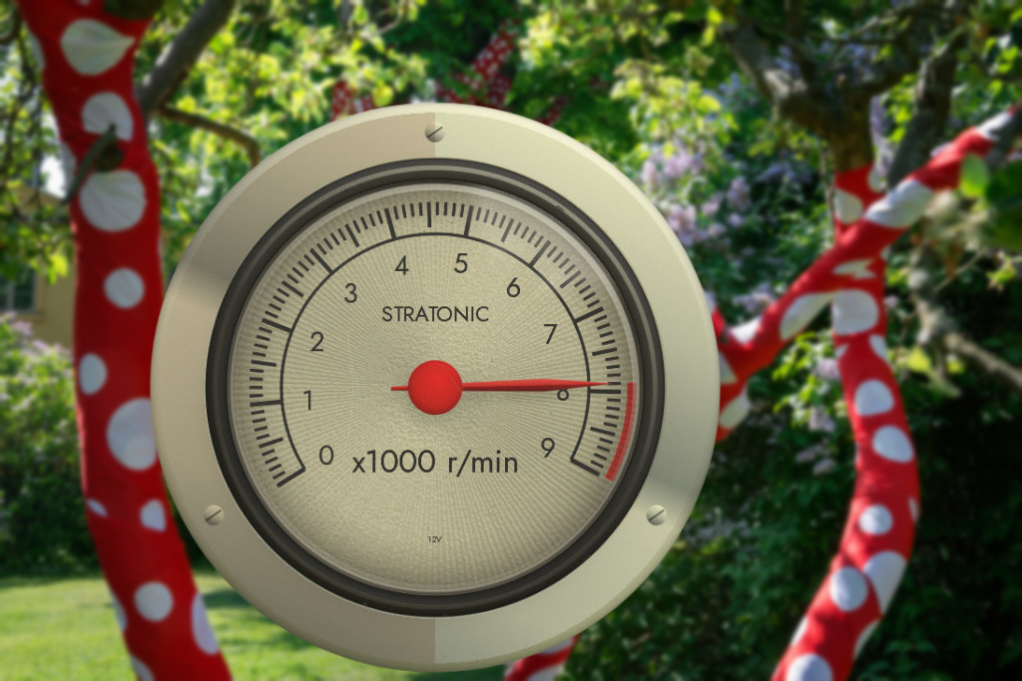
value=7900 unit=rpm
